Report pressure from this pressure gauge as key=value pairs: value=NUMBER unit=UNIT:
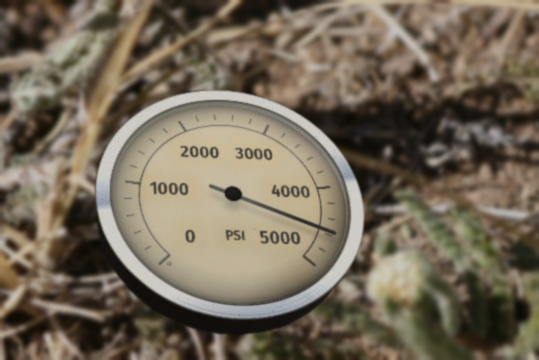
value=4600 unit=psi
